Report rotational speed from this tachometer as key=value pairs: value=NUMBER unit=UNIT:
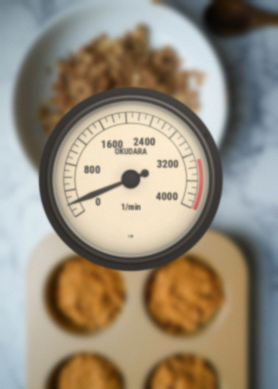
value=200 unit=rpm
